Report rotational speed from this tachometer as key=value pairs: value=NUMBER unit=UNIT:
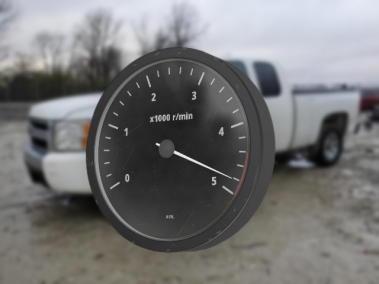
value=4800 unit=rpm
